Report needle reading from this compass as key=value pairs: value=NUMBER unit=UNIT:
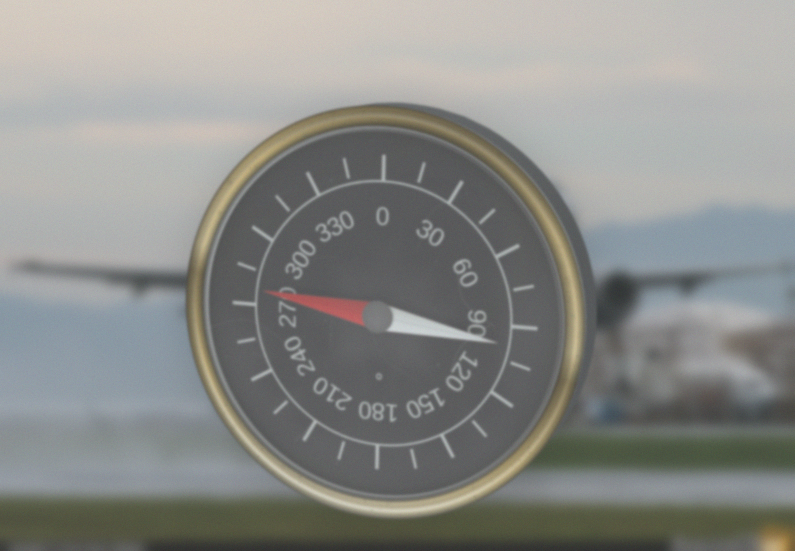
value=277.5 unit=°
